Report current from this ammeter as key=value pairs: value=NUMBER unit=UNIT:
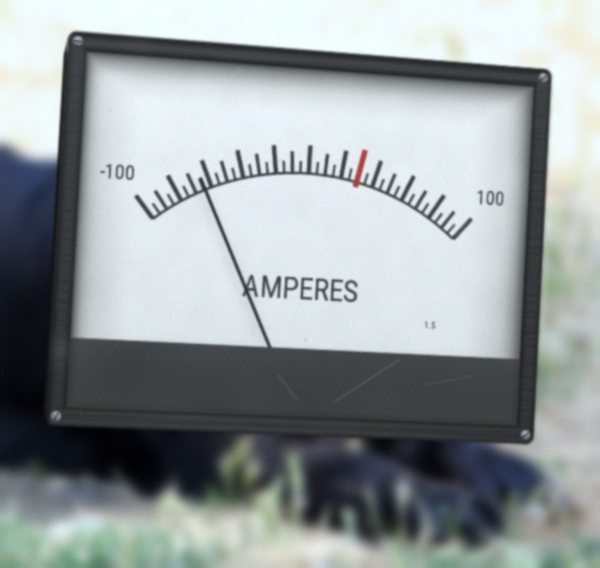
value=-65 unit=A
